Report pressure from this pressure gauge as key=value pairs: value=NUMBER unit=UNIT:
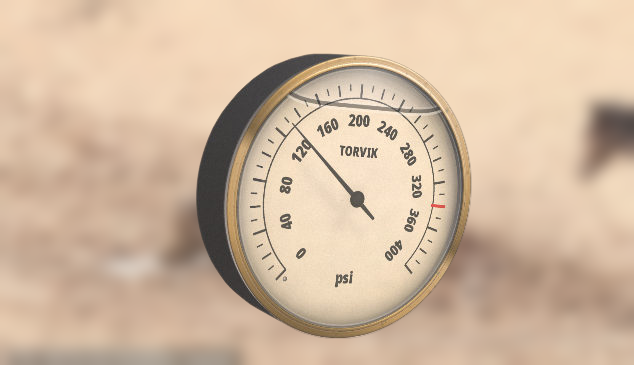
value=130 unit=psi
